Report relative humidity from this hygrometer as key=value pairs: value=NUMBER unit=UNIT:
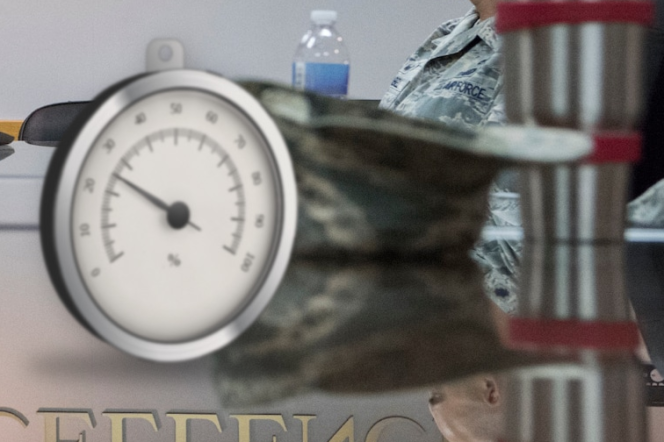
value=25 unit=%
